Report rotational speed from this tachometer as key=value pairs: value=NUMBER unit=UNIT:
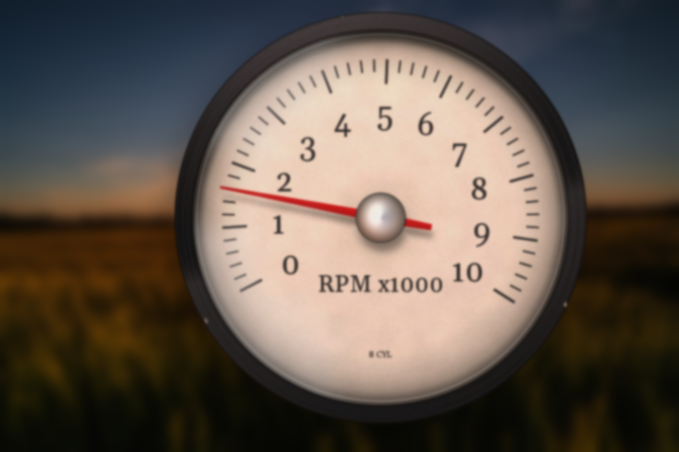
value=1600 unit=rpm
